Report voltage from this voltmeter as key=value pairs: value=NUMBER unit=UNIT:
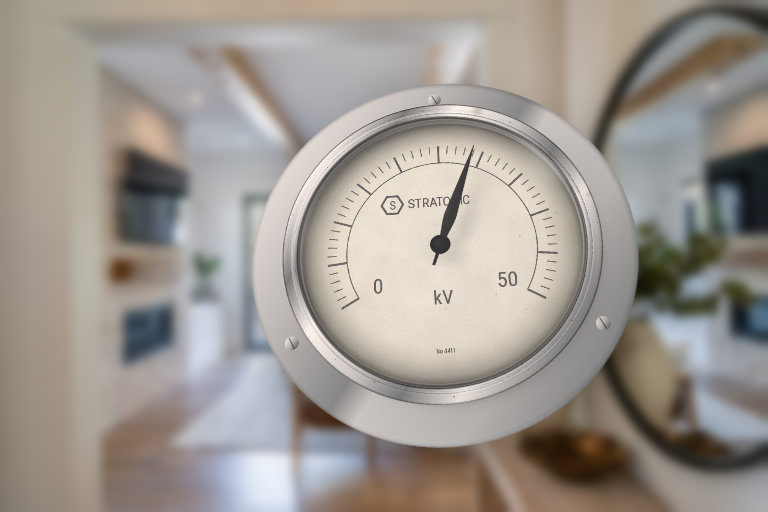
value=29 unit=kV
